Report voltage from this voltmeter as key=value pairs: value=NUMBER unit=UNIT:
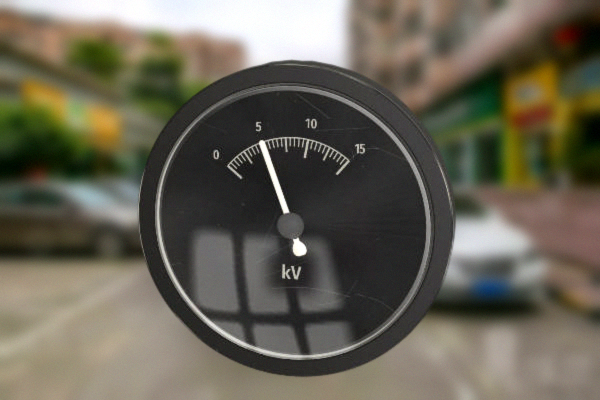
value=5 unit=kV
